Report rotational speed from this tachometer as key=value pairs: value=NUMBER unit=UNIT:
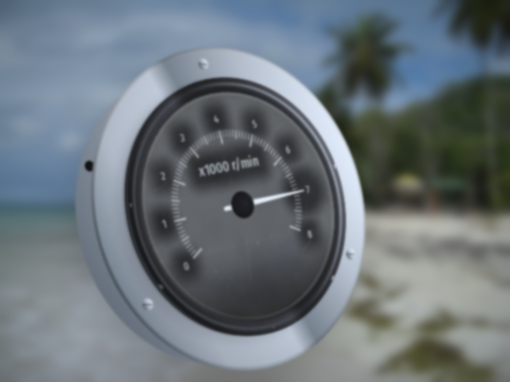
value=7000 unit=rpm
